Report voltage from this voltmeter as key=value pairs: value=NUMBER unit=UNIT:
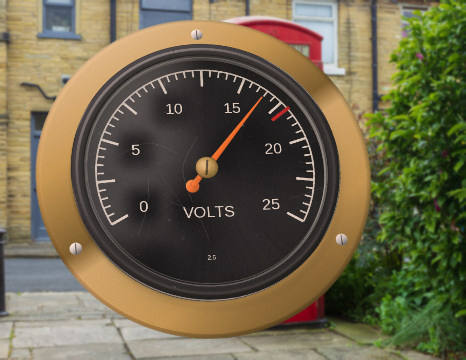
value=16.5 unit=V
